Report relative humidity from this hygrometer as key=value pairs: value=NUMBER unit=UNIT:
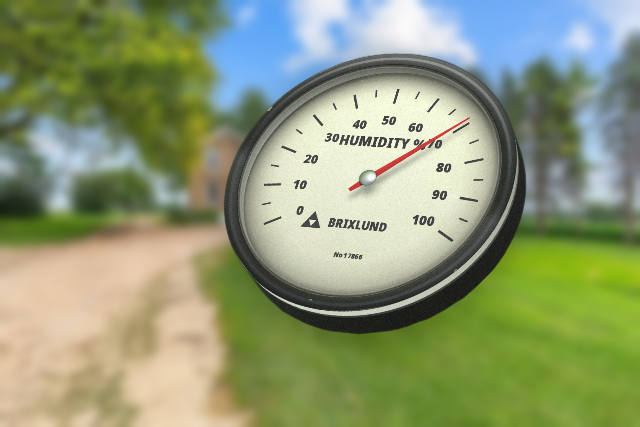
value=70 unit=%
